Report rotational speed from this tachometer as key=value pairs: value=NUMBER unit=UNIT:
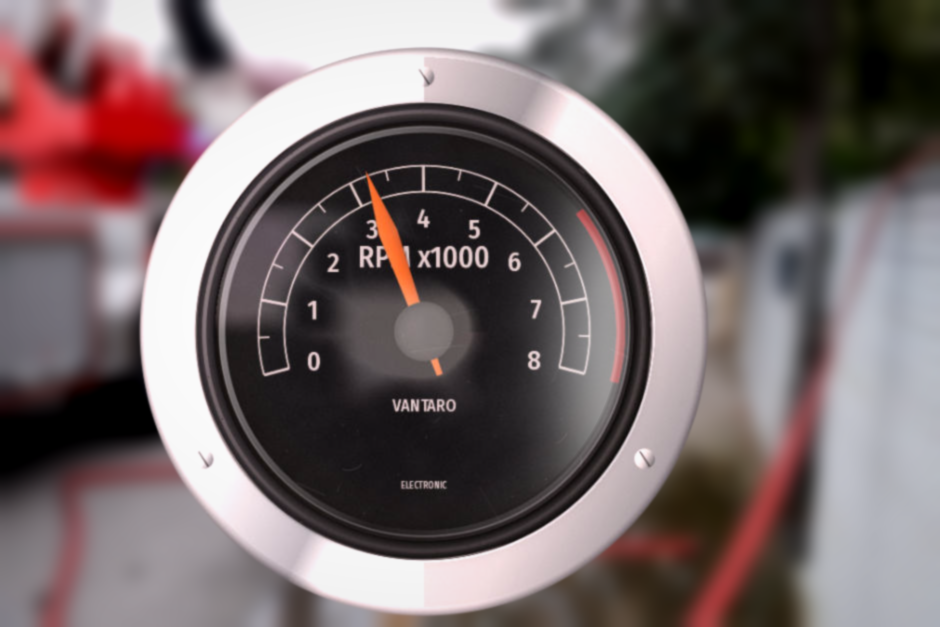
value=3250 unit=rpm
